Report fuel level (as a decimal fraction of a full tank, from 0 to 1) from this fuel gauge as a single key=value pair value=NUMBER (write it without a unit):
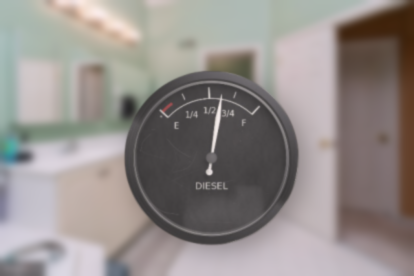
value=0.625
